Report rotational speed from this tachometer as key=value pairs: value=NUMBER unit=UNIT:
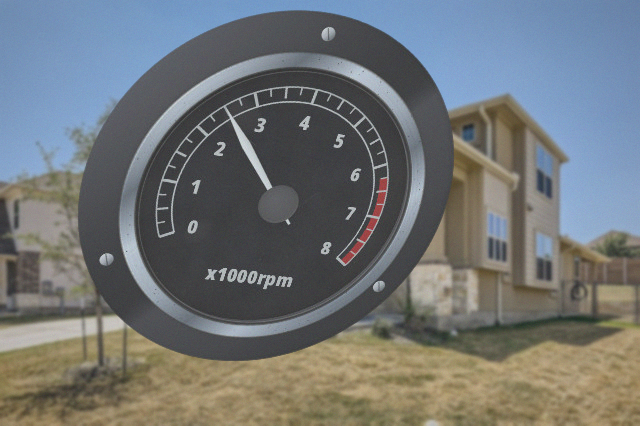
value=2500 unit=rpm
